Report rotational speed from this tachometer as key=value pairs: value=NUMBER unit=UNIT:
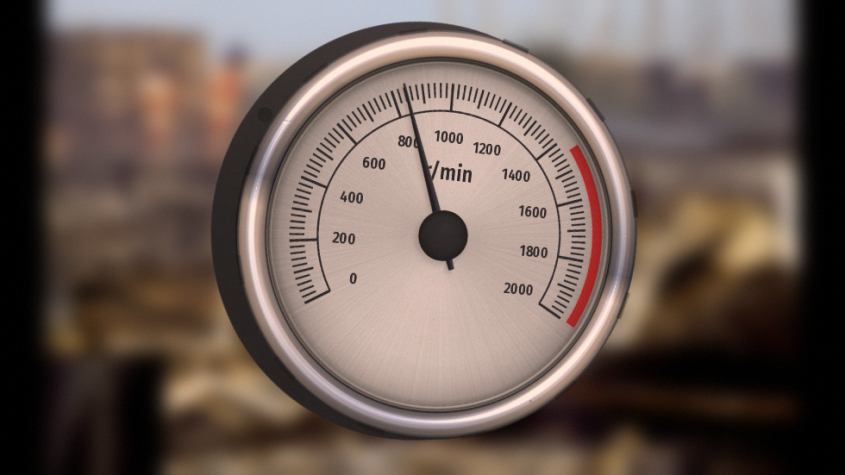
value=840 unit=rpm
